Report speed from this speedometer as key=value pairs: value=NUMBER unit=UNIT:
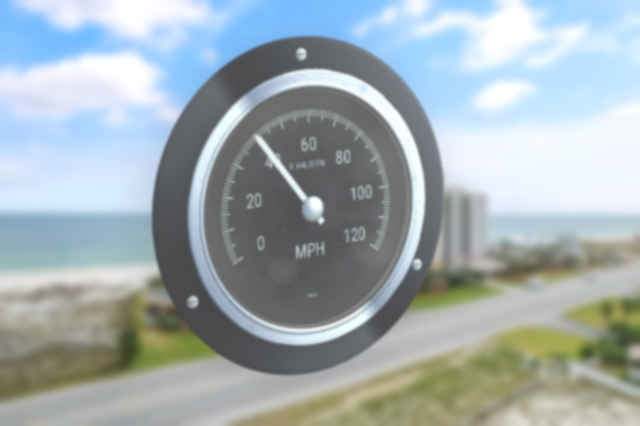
value=40 unit=mph
